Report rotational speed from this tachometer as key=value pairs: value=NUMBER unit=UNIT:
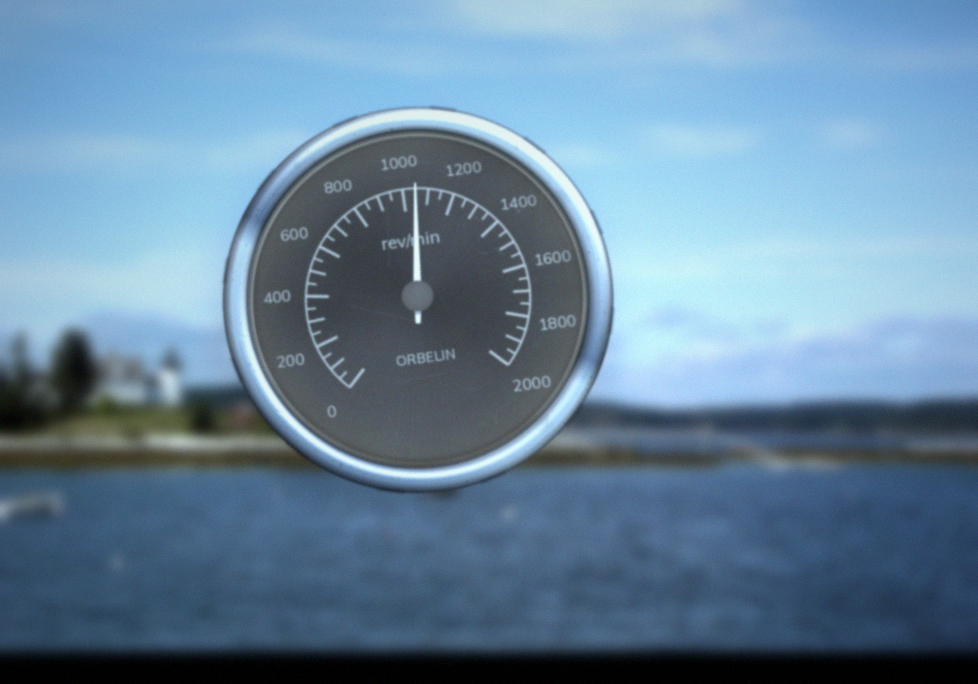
value=1050 unit=rpm
